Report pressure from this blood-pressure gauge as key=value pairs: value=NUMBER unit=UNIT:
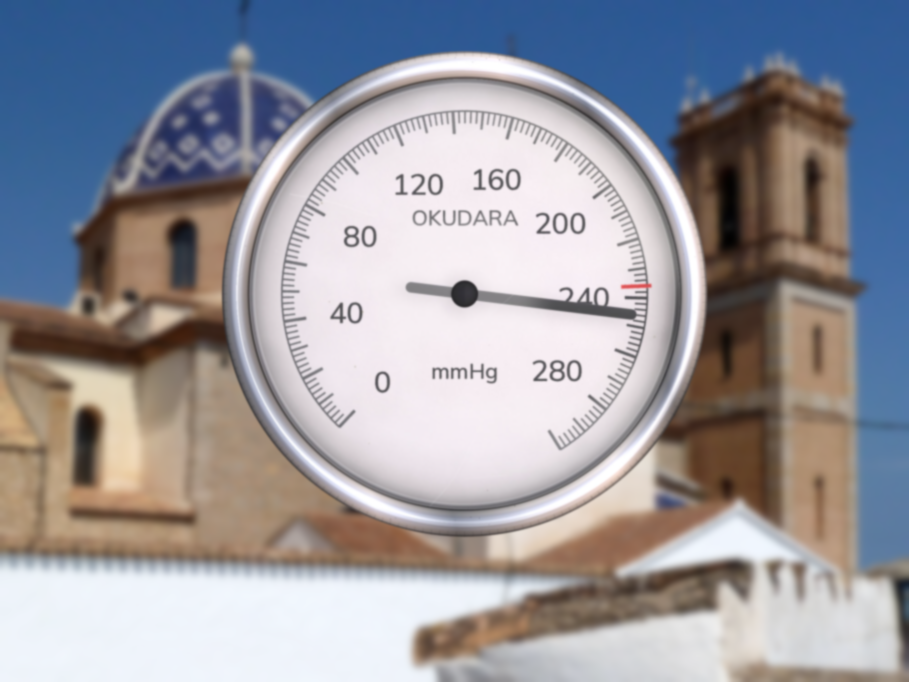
value=246 unit=mmHg
